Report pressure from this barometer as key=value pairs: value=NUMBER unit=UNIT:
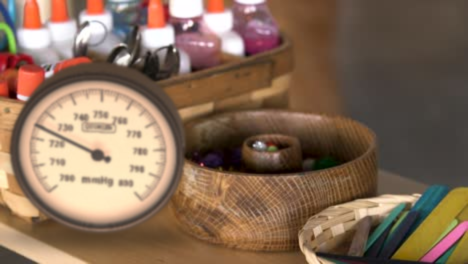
value=725 unit=mmHg
